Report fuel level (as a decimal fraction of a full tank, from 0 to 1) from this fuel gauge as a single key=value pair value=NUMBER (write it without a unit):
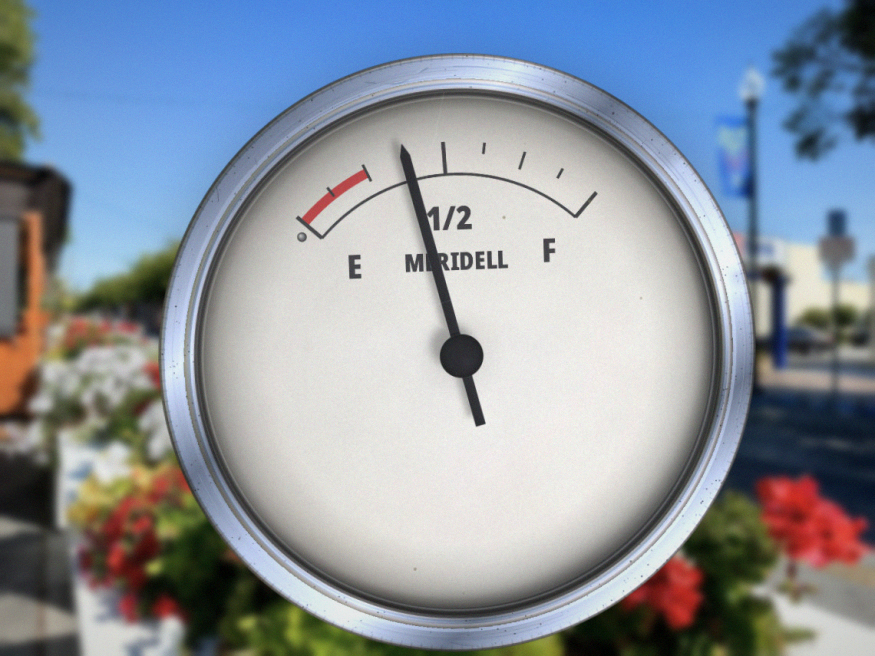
value=0.375
